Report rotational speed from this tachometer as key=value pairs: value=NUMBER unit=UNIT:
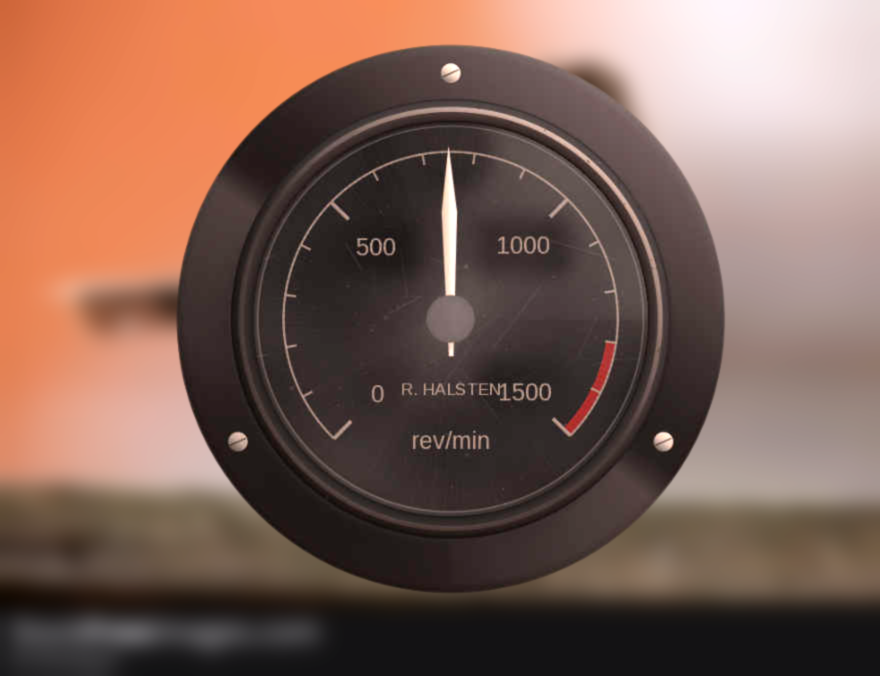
value=750 unit=rpm
